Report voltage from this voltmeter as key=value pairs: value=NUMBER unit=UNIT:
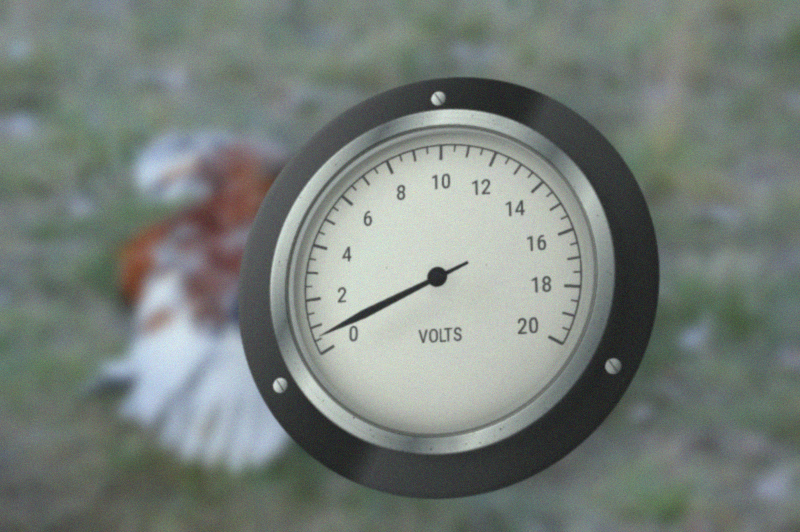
value=0.5 unit=V
